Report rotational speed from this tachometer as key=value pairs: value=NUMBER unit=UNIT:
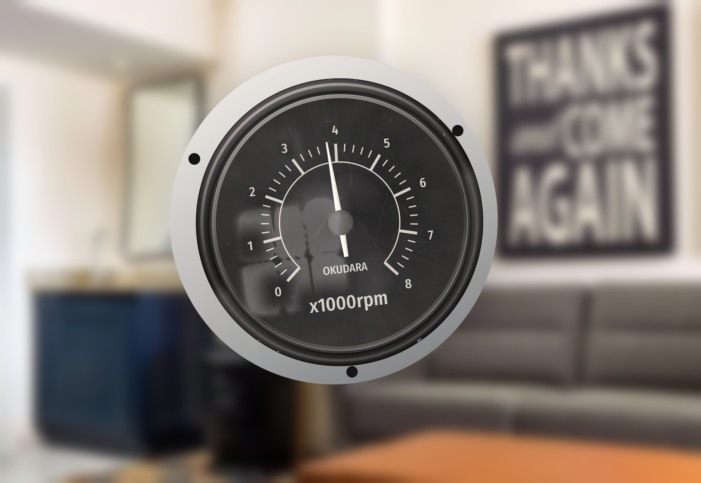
value=3800 unit=rpm
